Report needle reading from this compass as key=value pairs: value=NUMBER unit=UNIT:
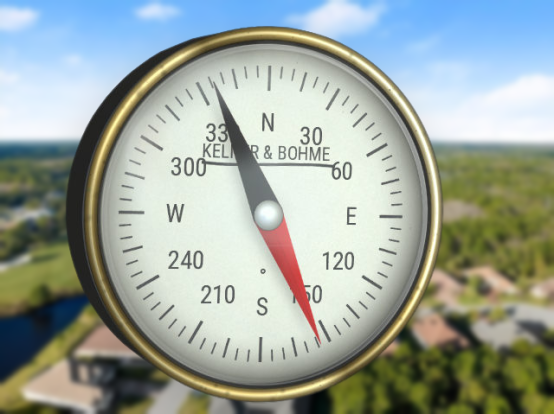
value=155 unit=°
